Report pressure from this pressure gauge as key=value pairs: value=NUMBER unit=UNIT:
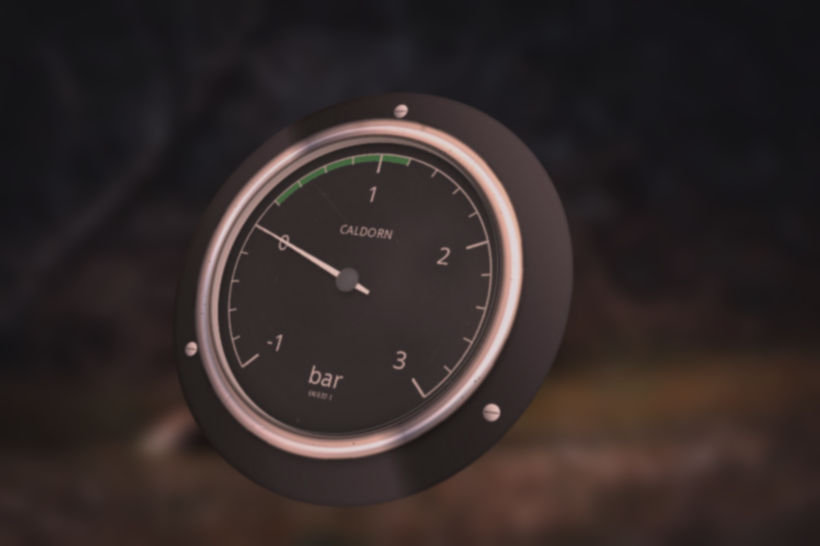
value=0 unit=bar
